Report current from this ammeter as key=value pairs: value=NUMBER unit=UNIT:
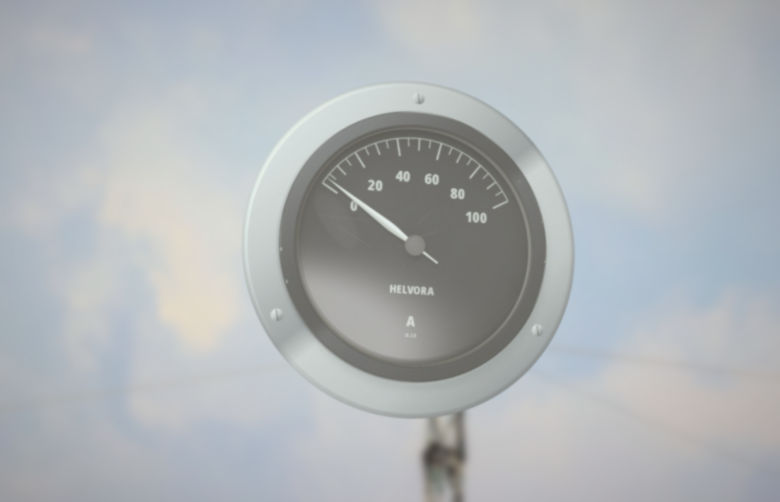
value=2.5 unit=A
